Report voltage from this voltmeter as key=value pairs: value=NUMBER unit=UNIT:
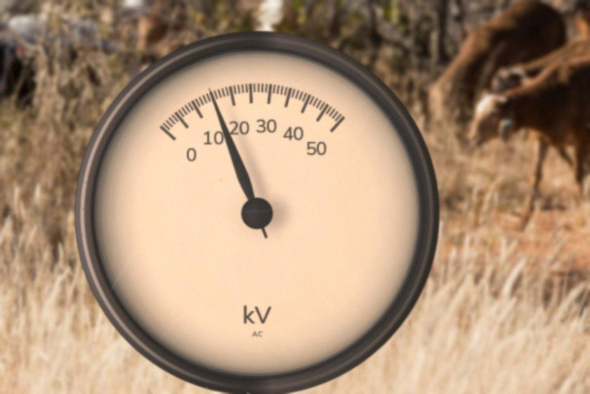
value=15 unit=kV
